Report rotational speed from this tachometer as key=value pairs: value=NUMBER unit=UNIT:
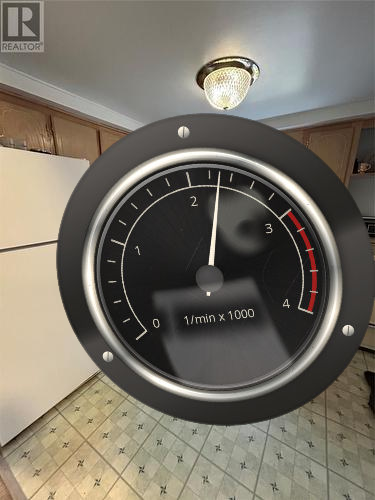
value=2300 unit=rpm
